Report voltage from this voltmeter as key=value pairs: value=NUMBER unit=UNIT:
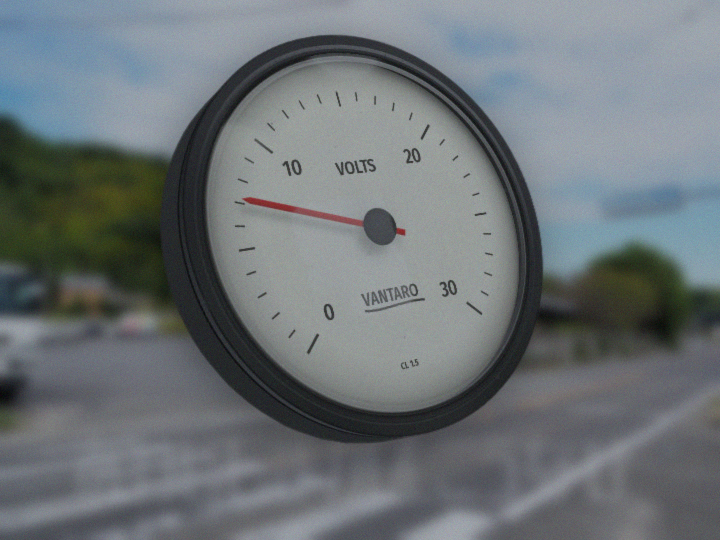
value=7 unit=V
